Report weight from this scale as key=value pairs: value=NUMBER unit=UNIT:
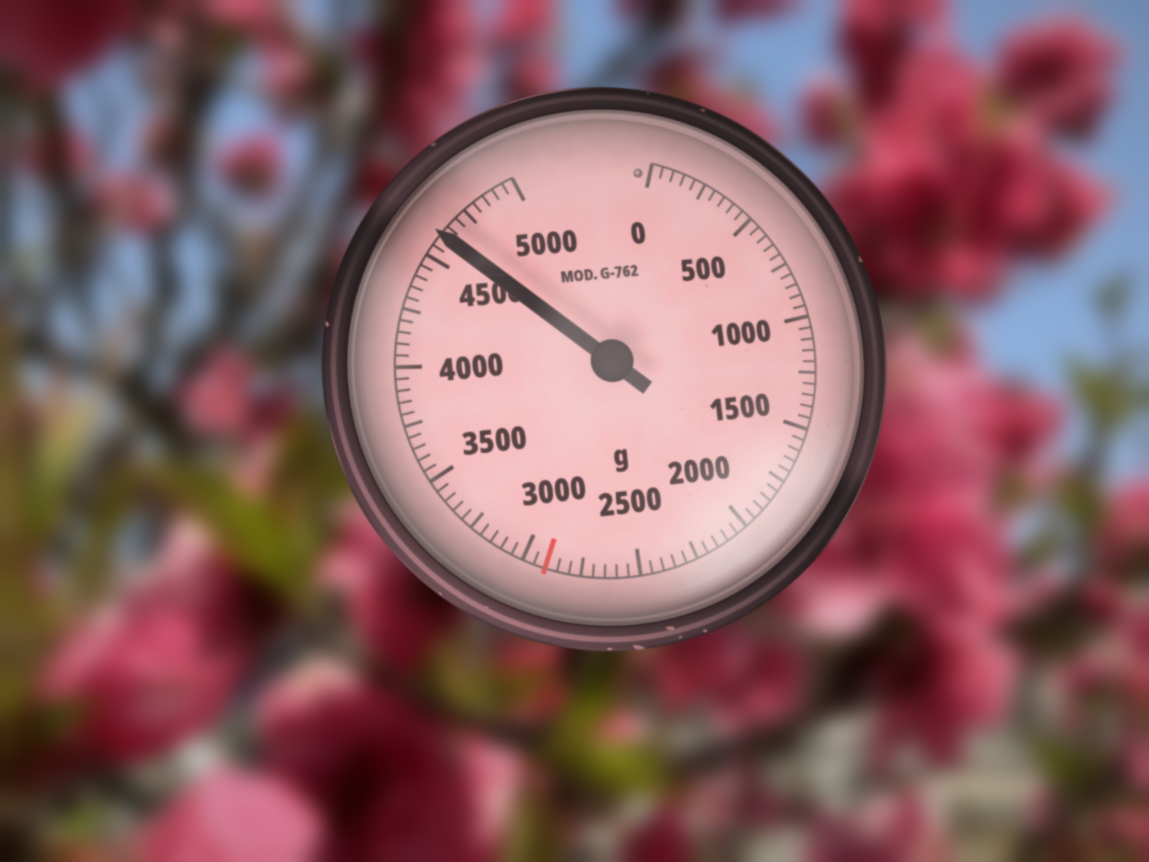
value=4600 unit=g
